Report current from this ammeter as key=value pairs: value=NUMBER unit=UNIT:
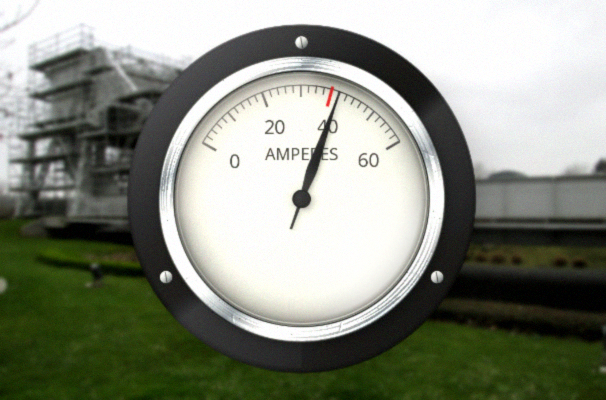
value=40 unit=A
